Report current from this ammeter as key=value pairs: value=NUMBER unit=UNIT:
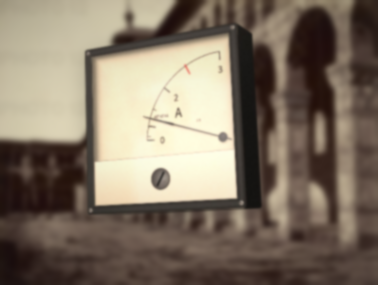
value=1.25 unit=A
